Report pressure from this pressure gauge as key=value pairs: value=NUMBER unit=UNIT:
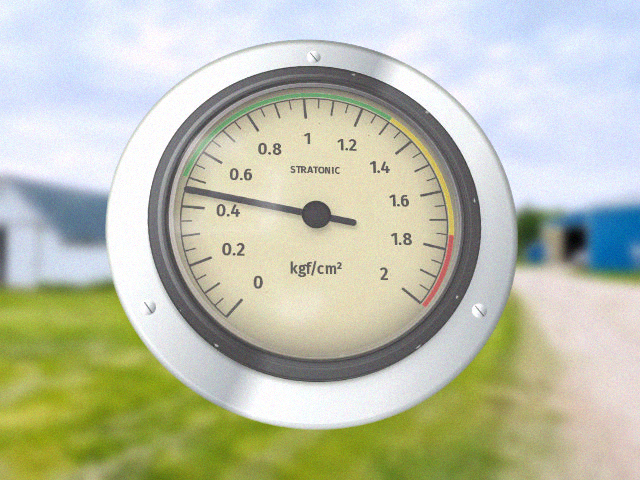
value=0.45 unit=kg/cm²
